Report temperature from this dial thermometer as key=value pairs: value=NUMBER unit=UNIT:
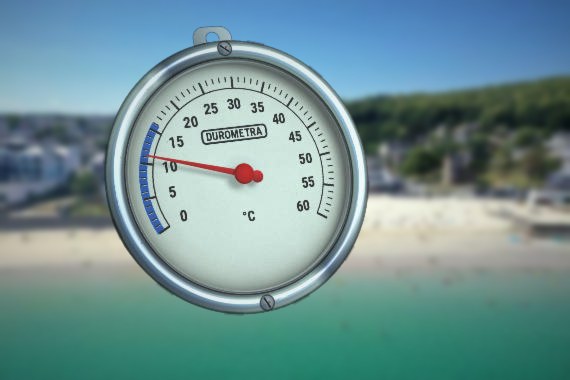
value=11 unit=°C
